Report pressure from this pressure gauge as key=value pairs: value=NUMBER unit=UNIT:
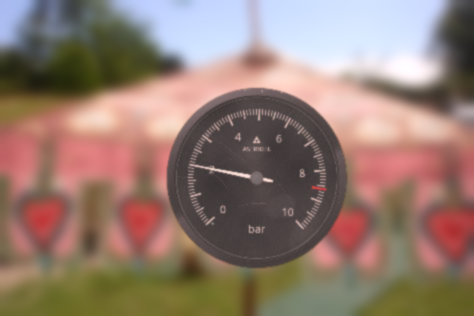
value=2 unit=bar
